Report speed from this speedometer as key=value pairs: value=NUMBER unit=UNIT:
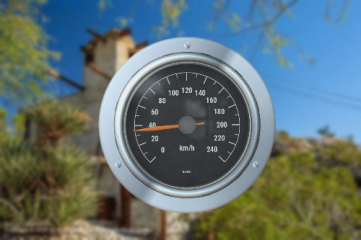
value=35 unit=km/h
